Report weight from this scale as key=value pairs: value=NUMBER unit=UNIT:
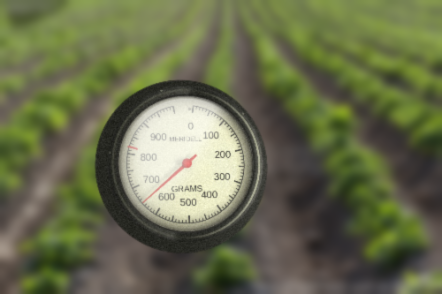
value=650 unit=g
